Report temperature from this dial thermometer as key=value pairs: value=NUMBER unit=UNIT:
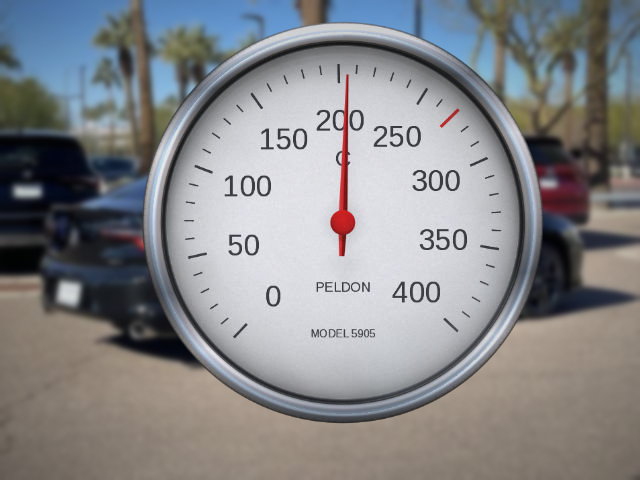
value=205 unit=°C
